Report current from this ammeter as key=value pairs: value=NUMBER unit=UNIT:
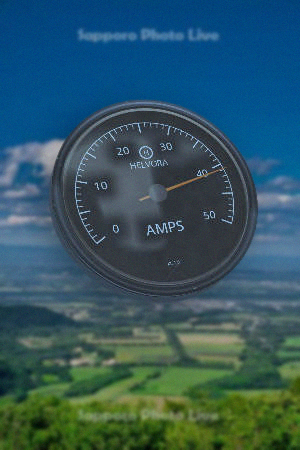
value=41 unit=A
